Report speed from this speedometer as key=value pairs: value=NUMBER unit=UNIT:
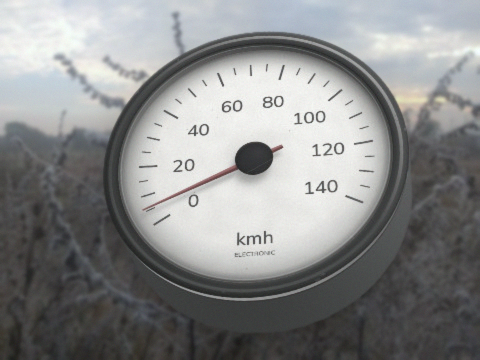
value=5 unit=km/h
